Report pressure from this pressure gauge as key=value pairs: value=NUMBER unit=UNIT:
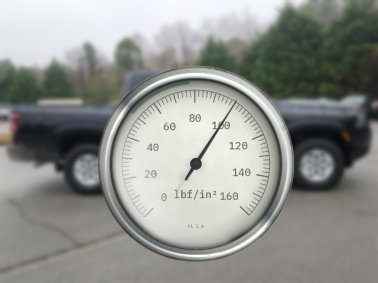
value=100 unit=psi
